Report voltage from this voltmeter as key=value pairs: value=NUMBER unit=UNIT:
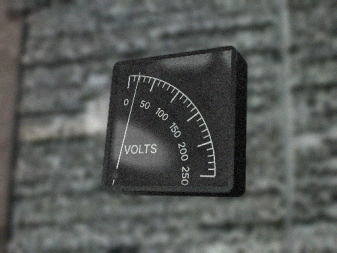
value=20 unit=V
